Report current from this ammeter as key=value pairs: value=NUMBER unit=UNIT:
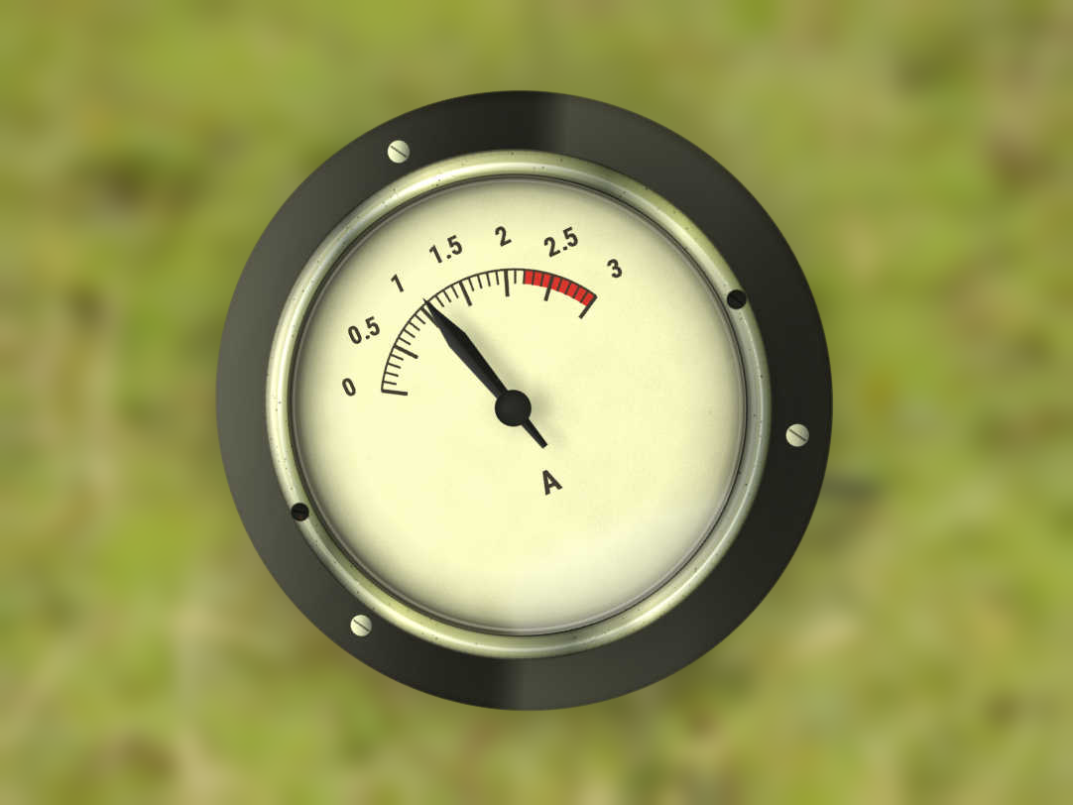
value=1.1 unit=A
